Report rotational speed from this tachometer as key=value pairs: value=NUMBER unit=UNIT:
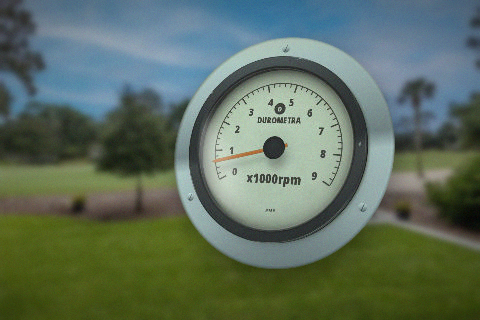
value=600 unit=rpm
